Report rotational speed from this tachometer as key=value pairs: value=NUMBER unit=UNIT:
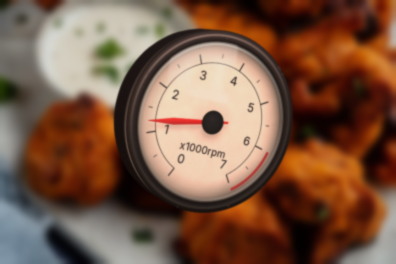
value=1250 unit=rpm
